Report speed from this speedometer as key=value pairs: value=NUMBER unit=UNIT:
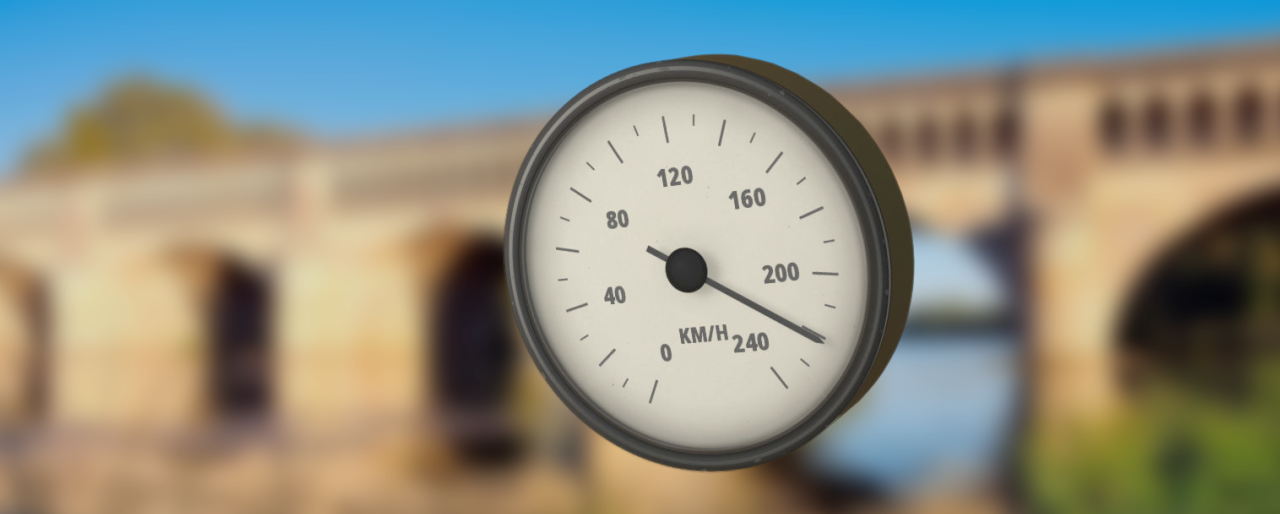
value=220 unit=km/h
